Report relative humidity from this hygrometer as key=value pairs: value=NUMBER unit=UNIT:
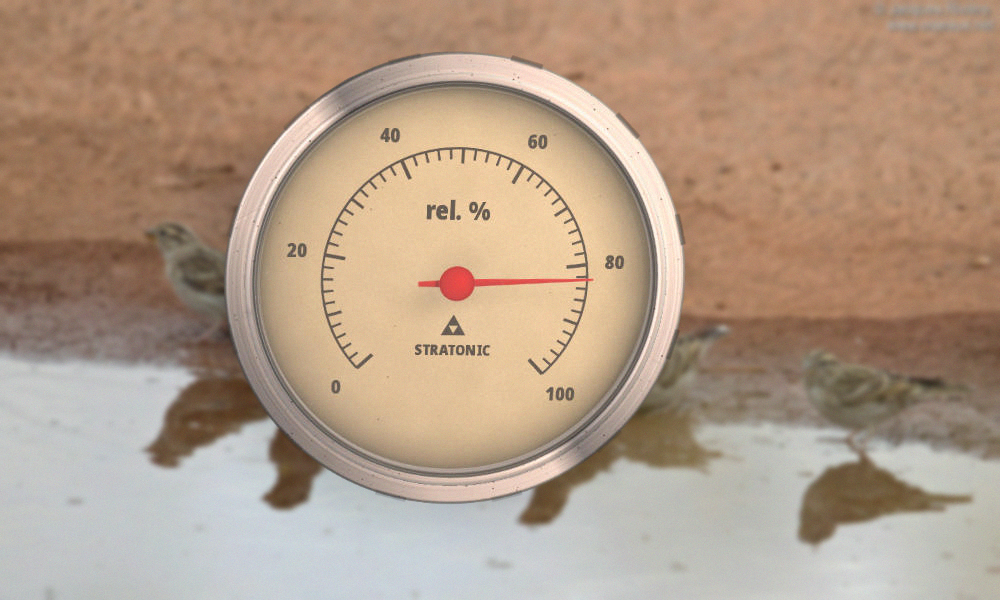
value=82 unit=%
